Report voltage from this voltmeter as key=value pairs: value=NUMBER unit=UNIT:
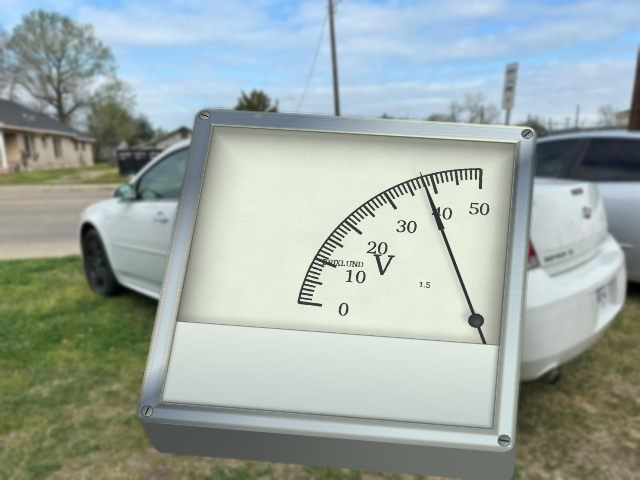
value=38 unit=V
